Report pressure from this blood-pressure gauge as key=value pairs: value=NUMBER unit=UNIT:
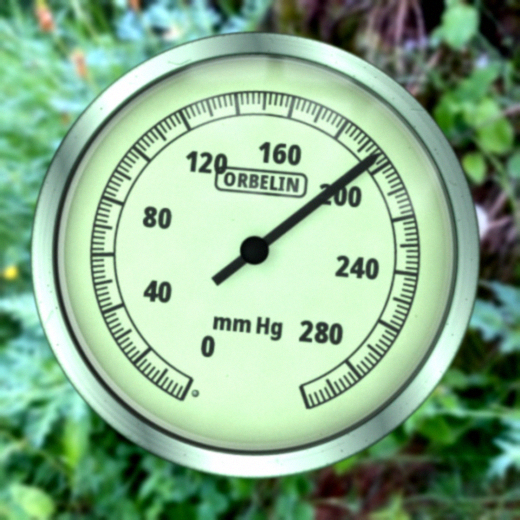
value=196 unit=mmHg
